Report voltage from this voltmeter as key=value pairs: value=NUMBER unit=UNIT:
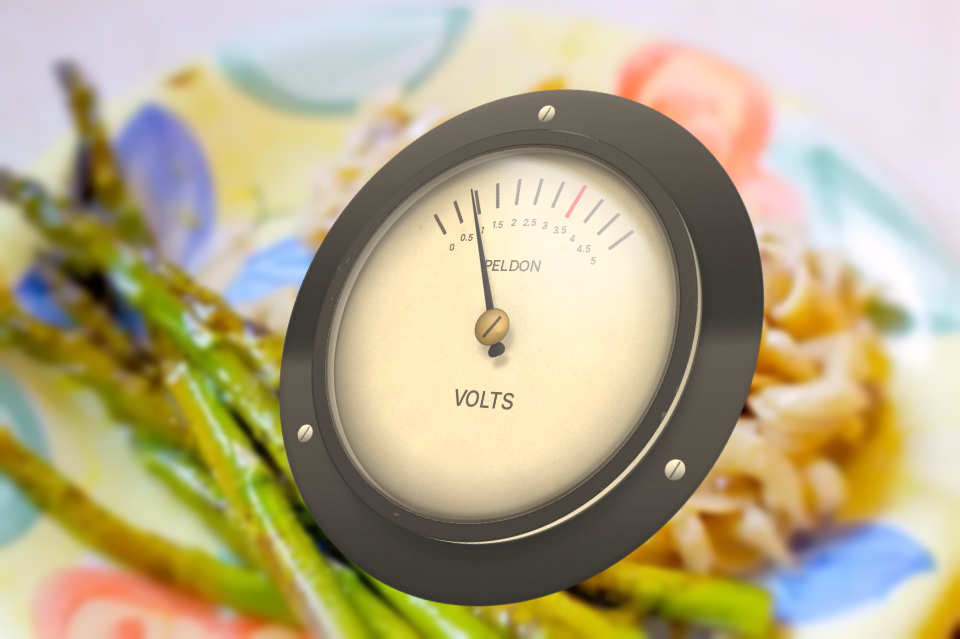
value=1 unit=V
